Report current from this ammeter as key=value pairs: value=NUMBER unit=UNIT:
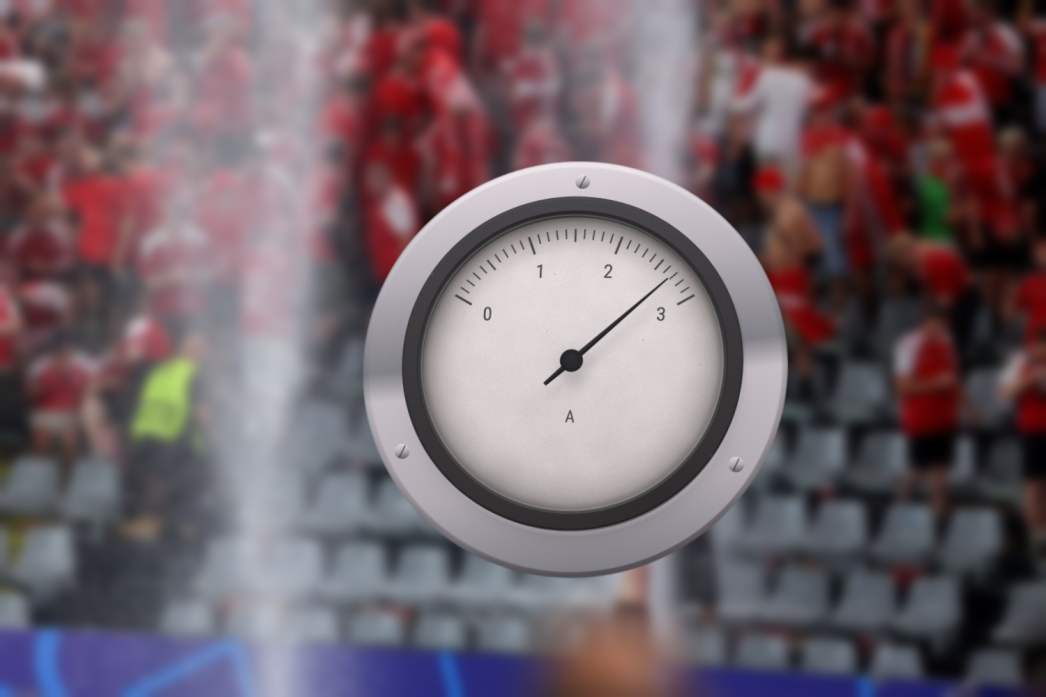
value=2.7 unit=A
